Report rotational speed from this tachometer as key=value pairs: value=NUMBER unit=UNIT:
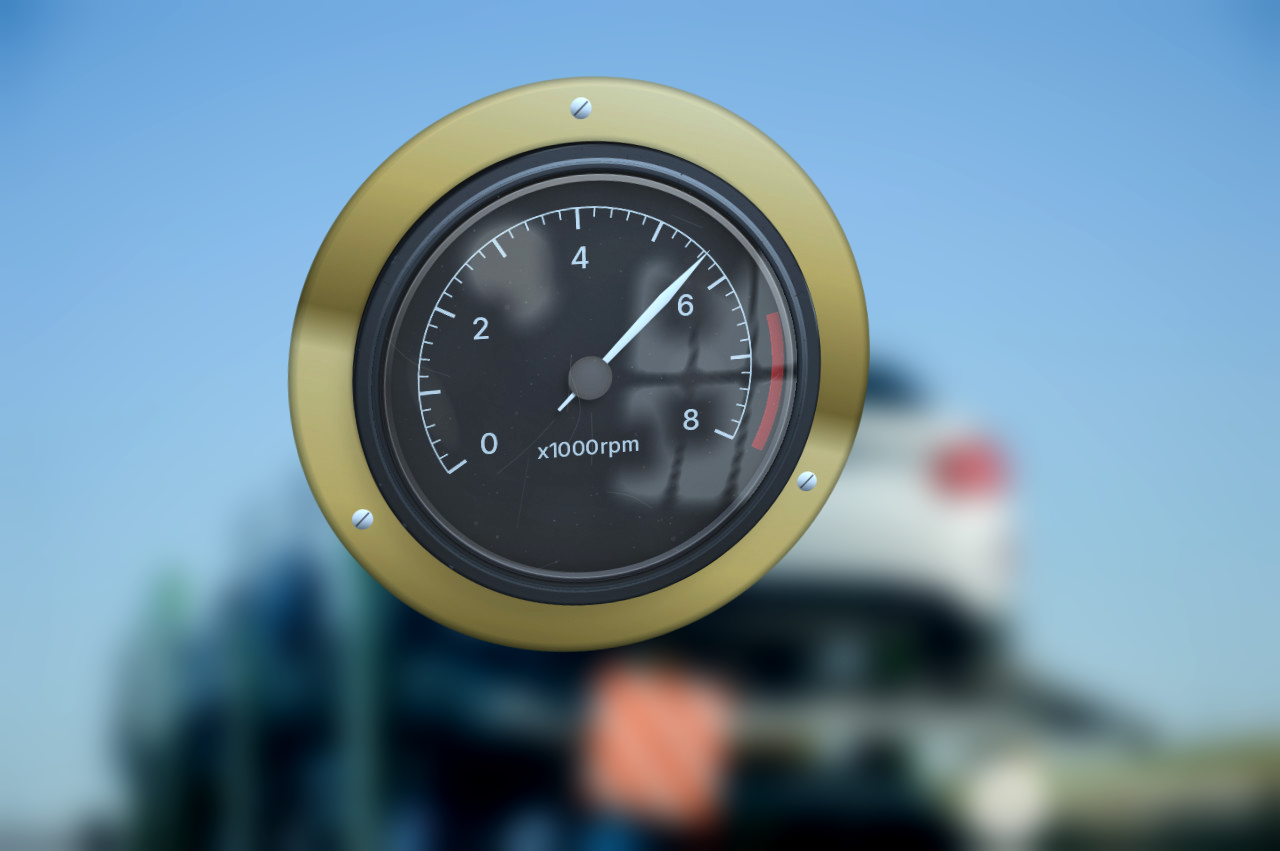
value=5600 unit=rpm
